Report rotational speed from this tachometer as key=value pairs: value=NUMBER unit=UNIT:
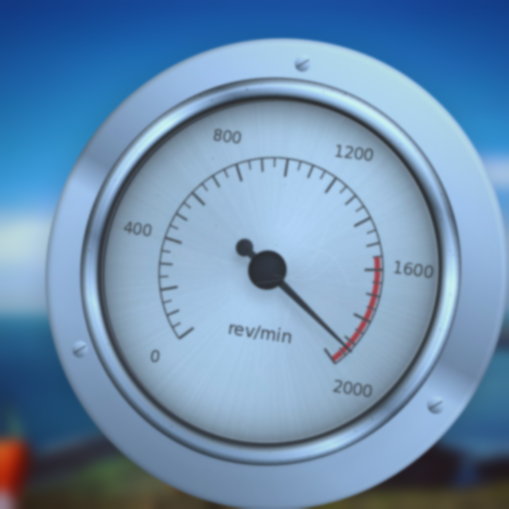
value=1925 unit=rpm
